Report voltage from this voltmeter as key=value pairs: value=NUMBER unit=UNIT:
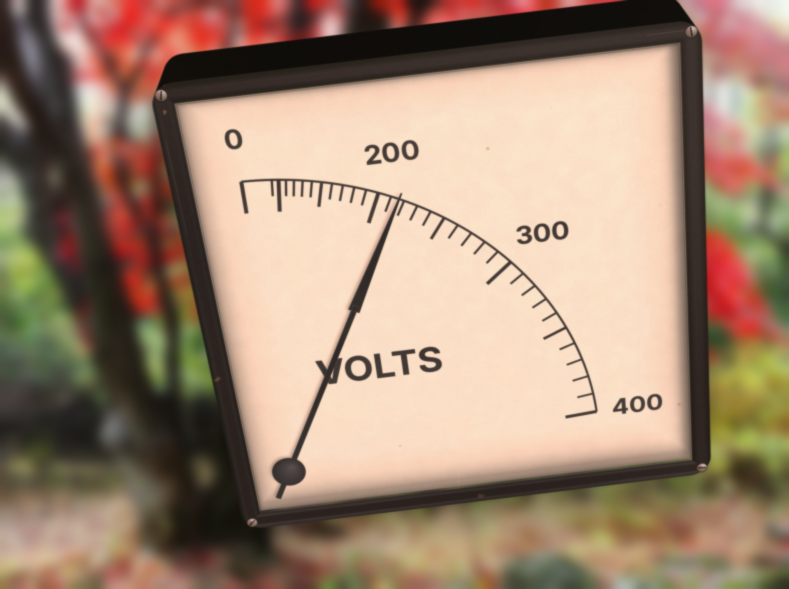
value=215 unit=V
